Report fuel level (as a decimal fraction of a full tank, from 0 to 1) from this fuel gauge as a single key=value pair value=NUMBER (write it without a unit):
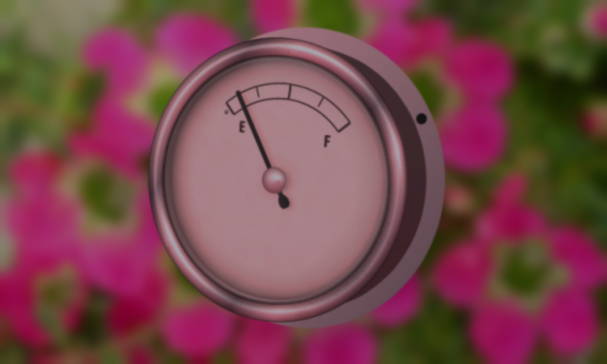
value=0.125
